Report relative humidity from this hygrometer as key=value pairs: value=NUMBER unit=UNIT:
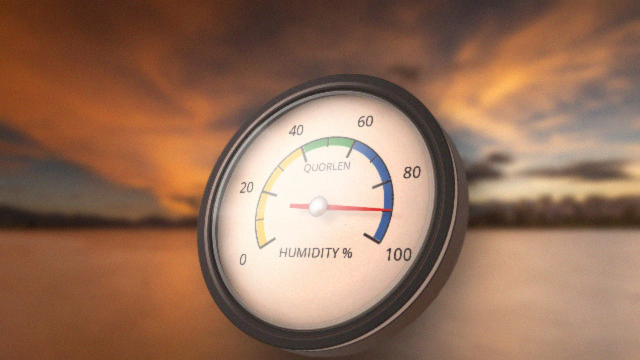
value=90 unit=%
